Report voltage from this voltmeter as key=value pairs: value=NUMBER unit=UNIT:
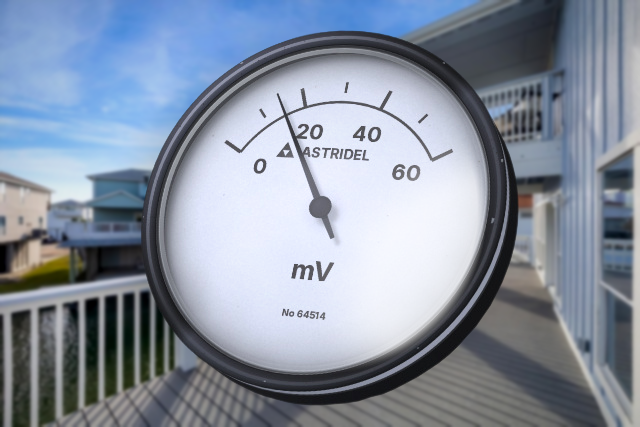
value=15 unit=mV
